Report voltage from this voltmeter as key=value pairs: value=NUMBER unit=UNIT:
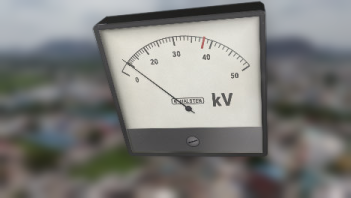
value=10 unit=kV
